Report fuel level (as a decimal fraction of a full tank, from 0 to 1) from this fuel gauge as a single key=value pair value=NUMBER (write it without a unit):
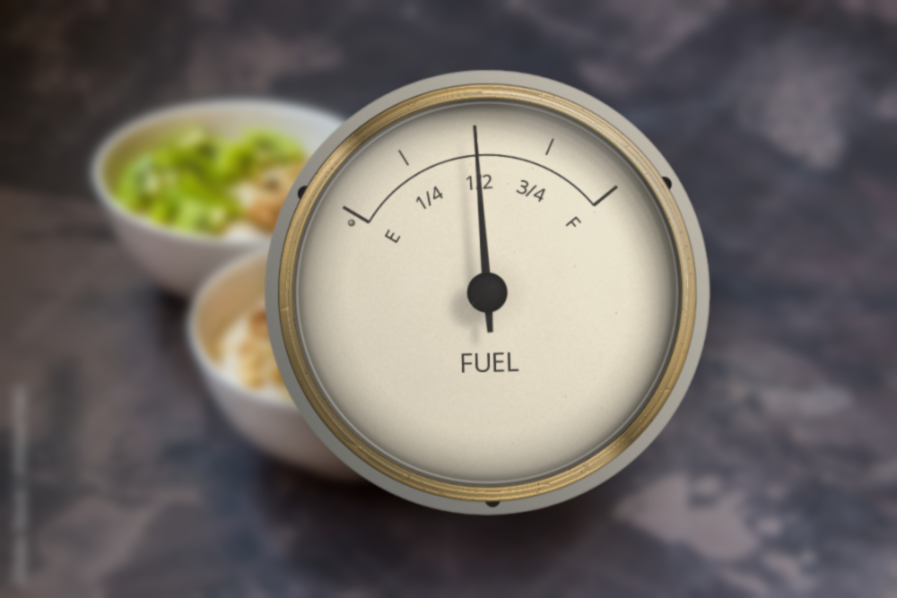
value=0.5
